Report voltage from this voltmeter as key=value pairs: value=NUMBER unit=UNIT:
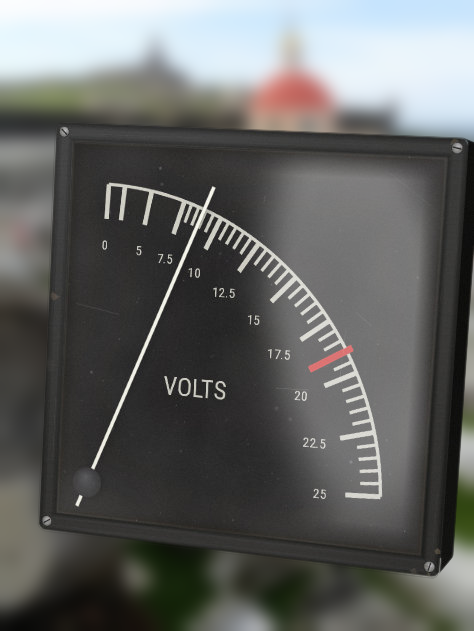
value=9 unit=V
